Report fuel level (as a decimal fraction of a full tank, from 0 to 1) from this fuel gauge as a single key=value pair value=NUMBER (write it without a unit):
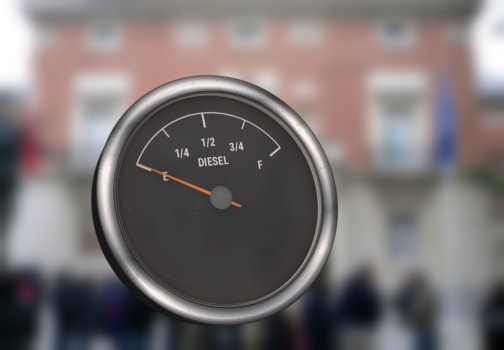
value=0
